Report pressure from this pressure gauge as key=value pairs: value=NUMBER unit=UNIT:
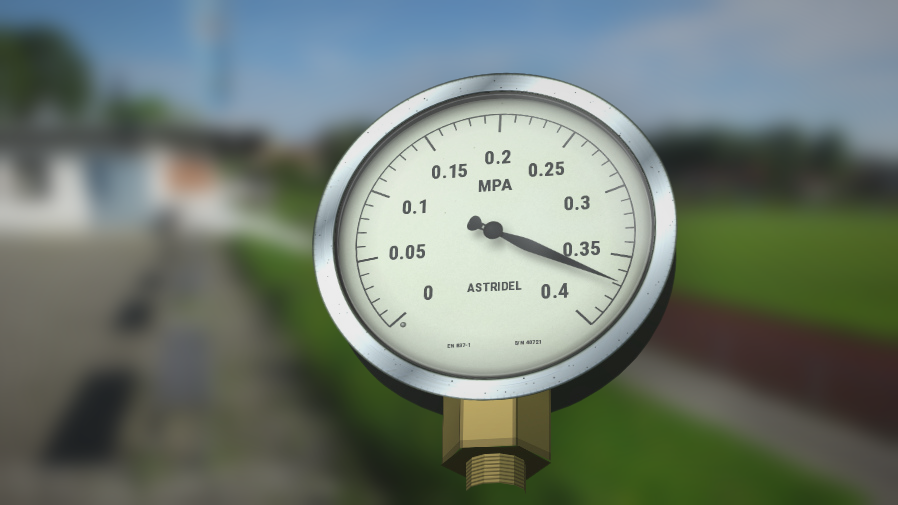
value=0.37 unit=MPa
